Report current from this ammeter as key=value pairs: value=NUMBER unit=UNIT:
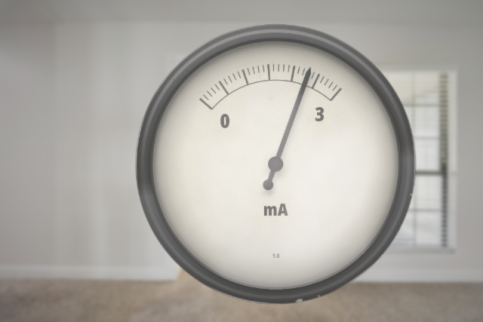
value=2.3 unit=mA
